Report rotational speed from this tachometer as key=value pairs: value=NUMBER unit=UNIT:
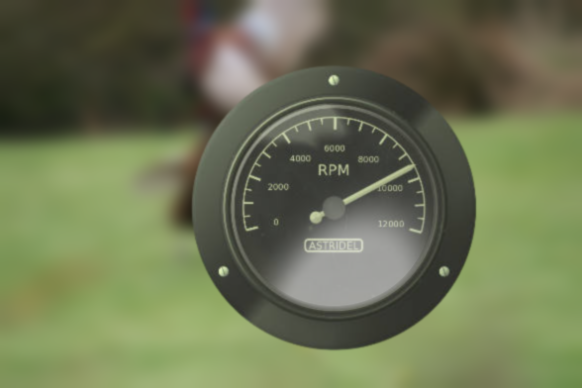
value=9500 unit=rpm
